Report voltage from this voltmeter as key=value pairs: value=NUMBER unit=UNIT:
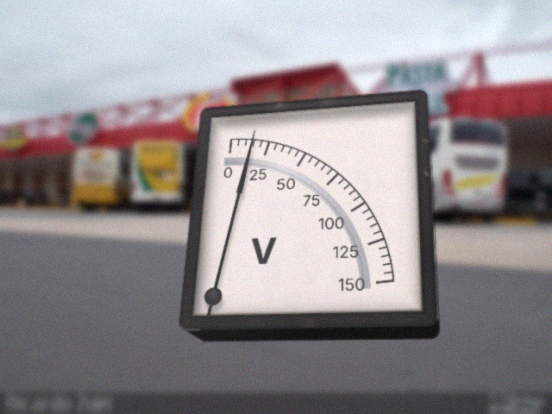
value=15 unit=V
